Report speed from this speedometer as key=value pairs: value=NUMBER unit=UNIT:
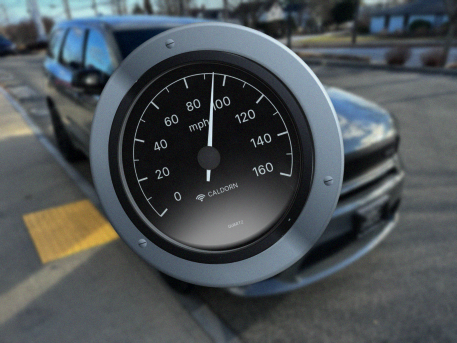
value=95 unit=mph
